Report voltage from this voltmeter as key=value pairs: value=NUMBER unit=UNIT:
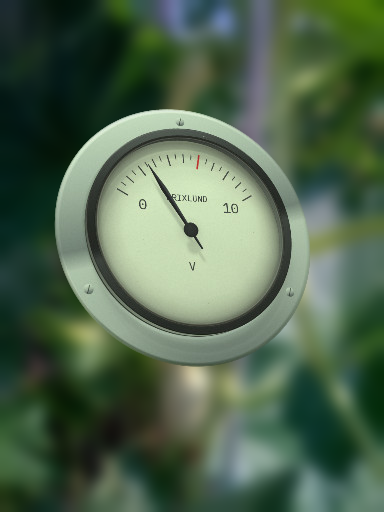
value=2.5 unit=V
